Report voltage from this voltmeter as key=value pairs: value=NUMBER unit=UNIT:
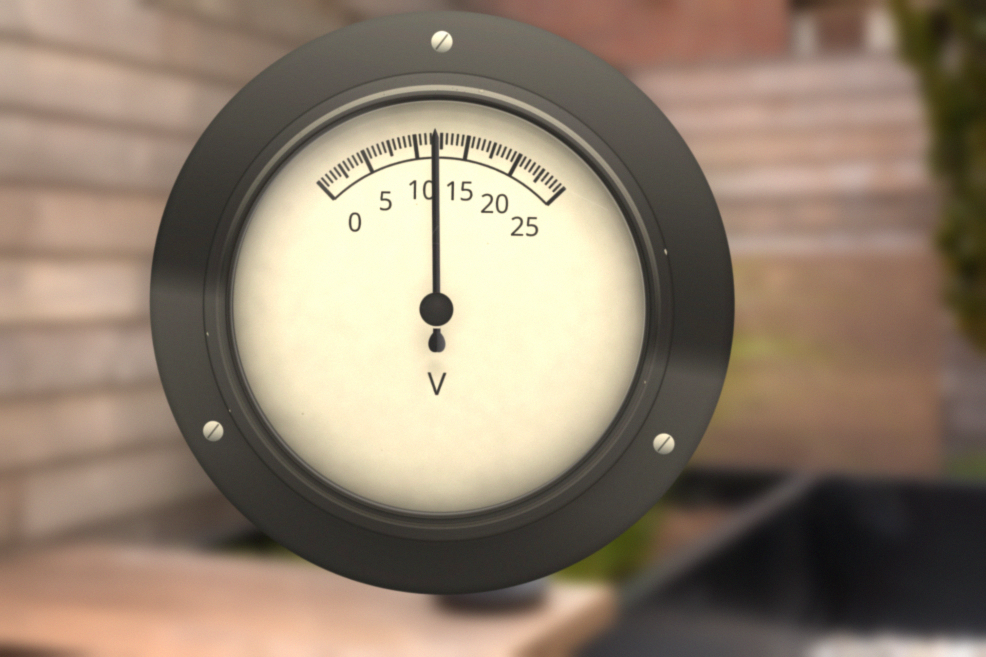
value=12 unit=V
